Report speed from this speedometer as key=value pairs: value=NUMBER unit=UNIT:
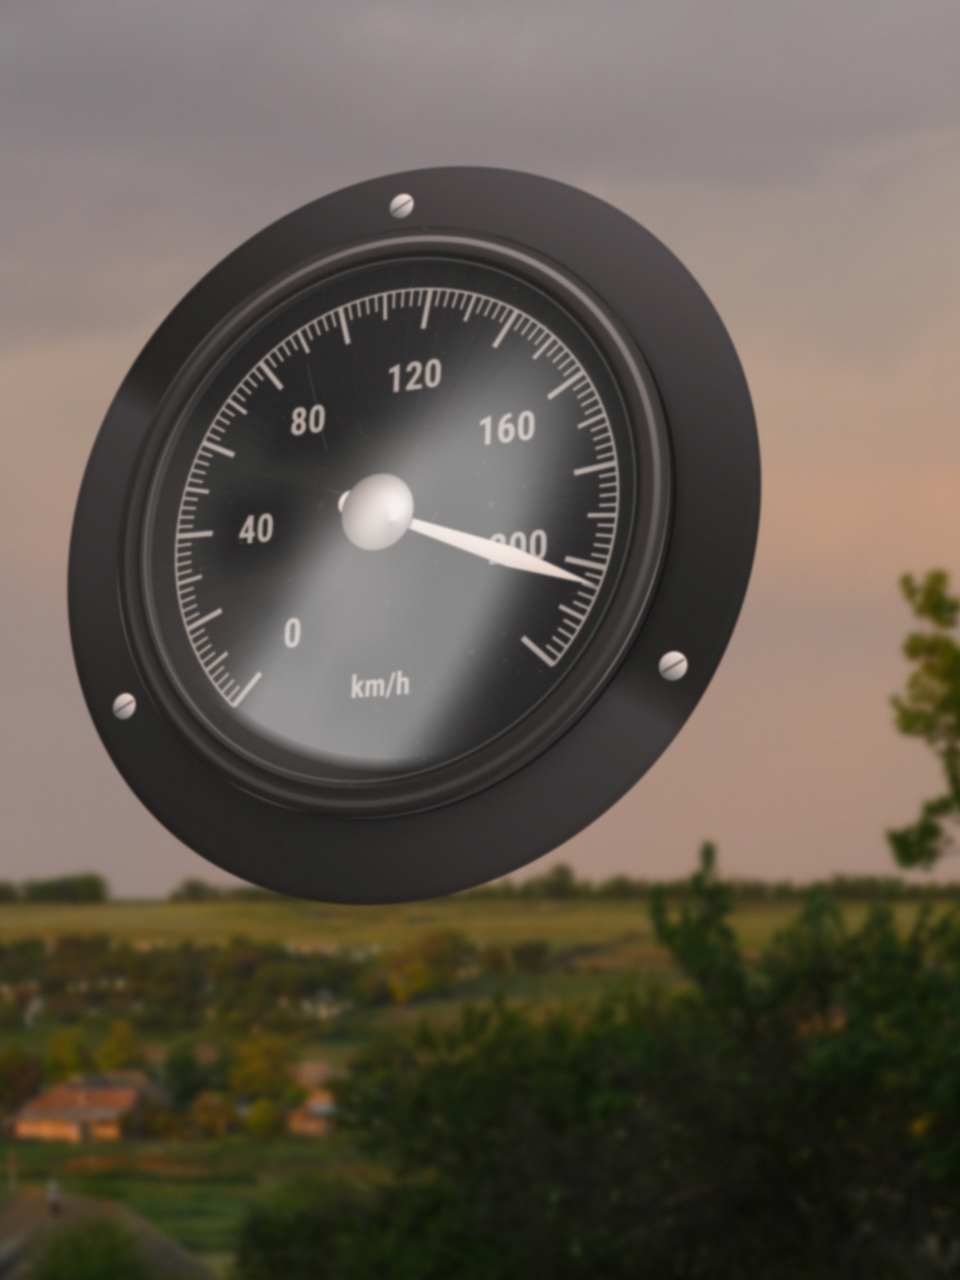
value=204 unit=km/h
